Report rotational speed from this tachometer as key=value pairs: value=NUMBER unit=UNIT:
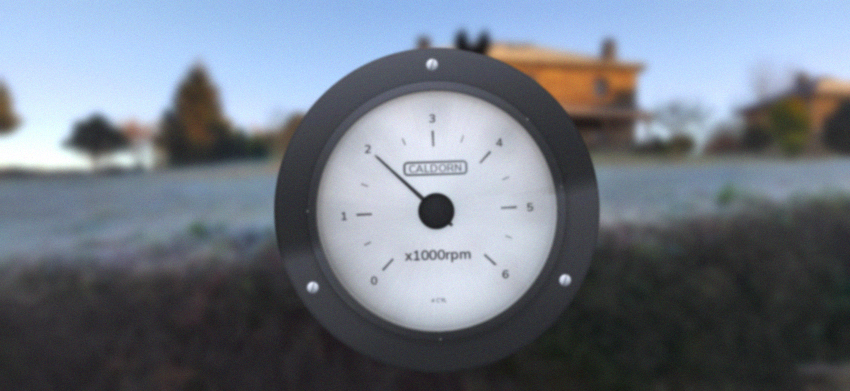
value=2000 unit=rpm
